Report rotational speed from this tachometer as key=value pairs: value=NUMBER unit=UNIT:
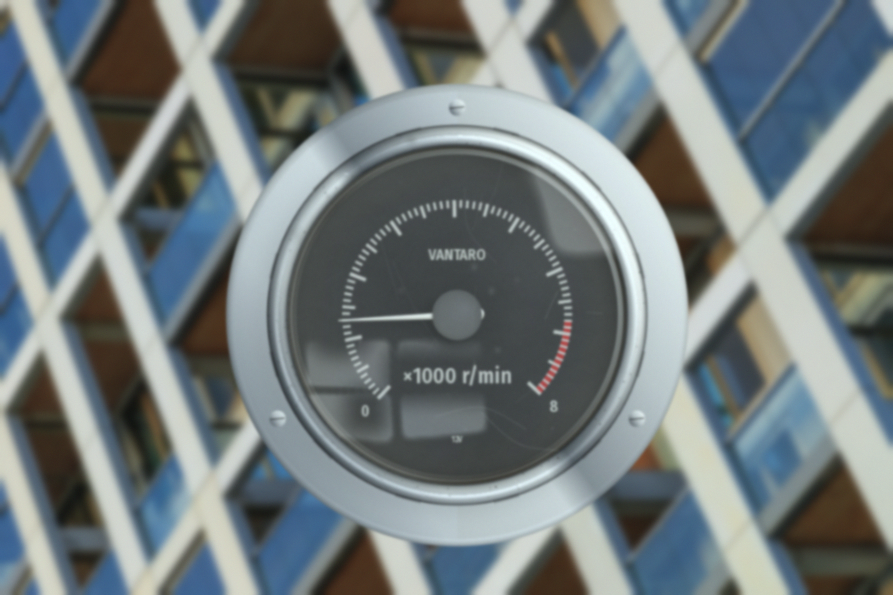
value=1300 unit=rpm
